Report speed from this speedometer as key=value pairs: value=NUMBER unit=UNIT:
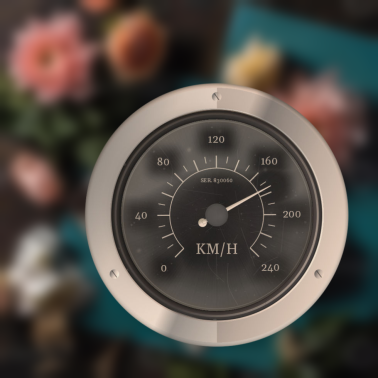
value=175 unit=km/h
